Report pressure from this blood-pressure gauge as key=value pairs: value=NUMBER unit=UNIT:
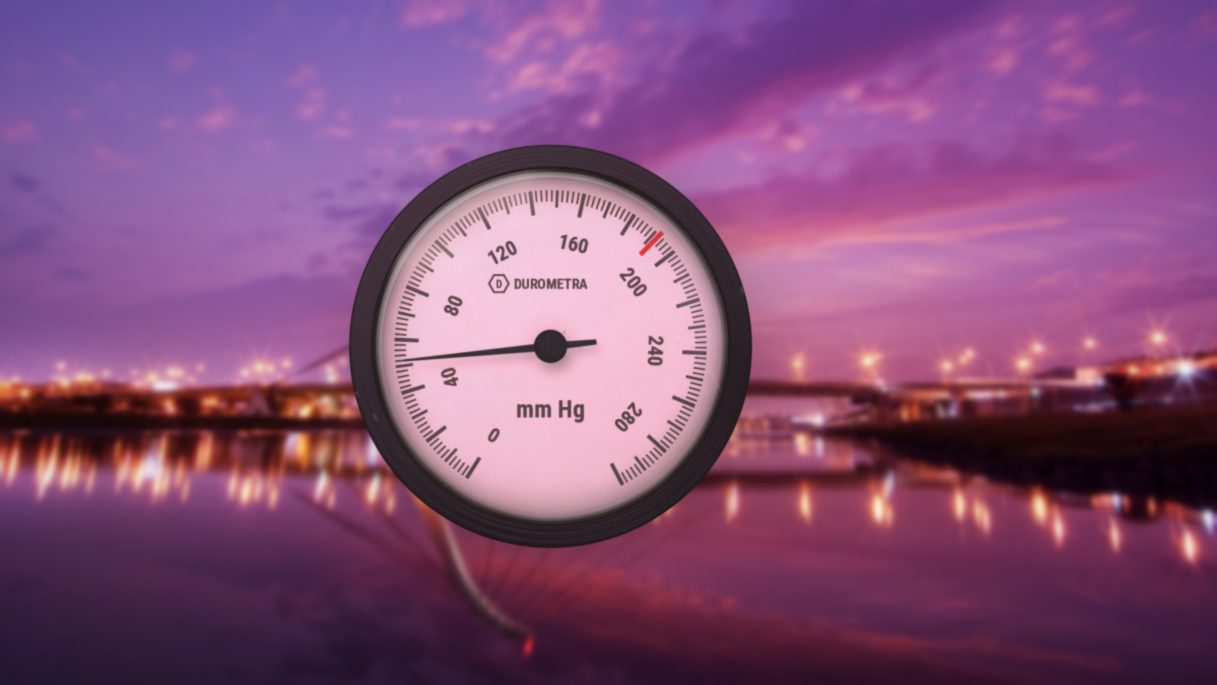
value=52 unit=mmHg
